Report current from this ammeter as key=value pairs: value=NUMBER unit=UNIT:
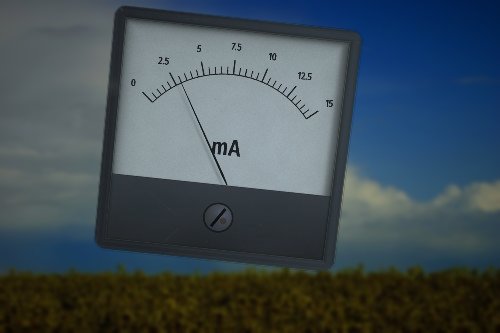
value=3 unit=mA
